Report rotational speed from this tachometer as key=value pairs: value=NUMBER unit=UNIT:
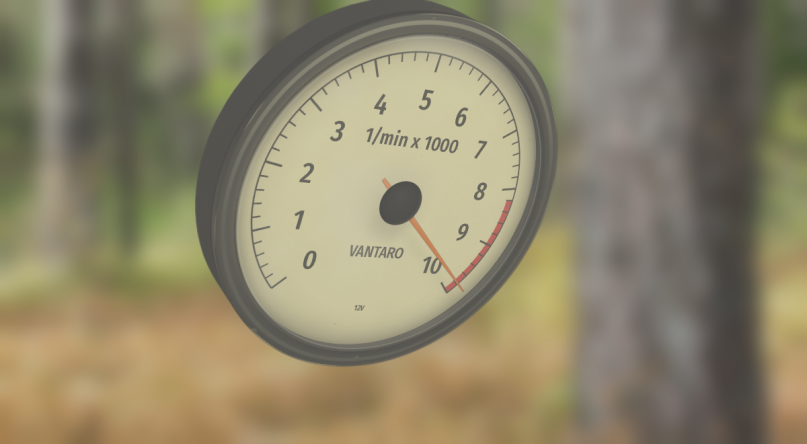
value=9800 unit=rpm
